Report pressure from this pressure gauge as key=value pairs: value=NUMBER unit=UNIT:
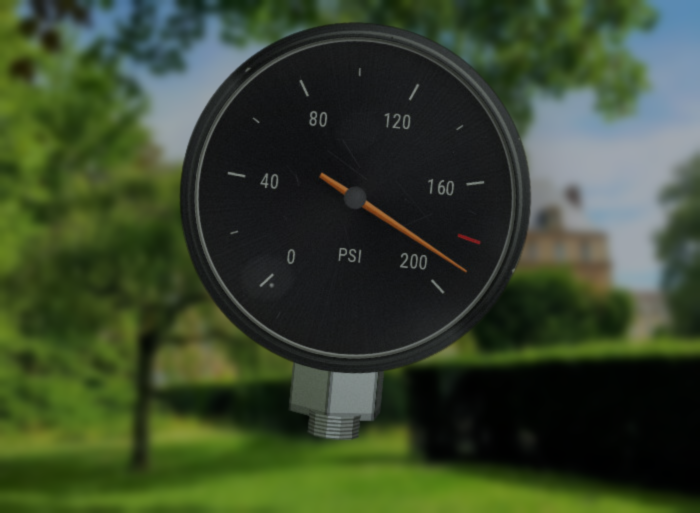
value=190 unit=psi
